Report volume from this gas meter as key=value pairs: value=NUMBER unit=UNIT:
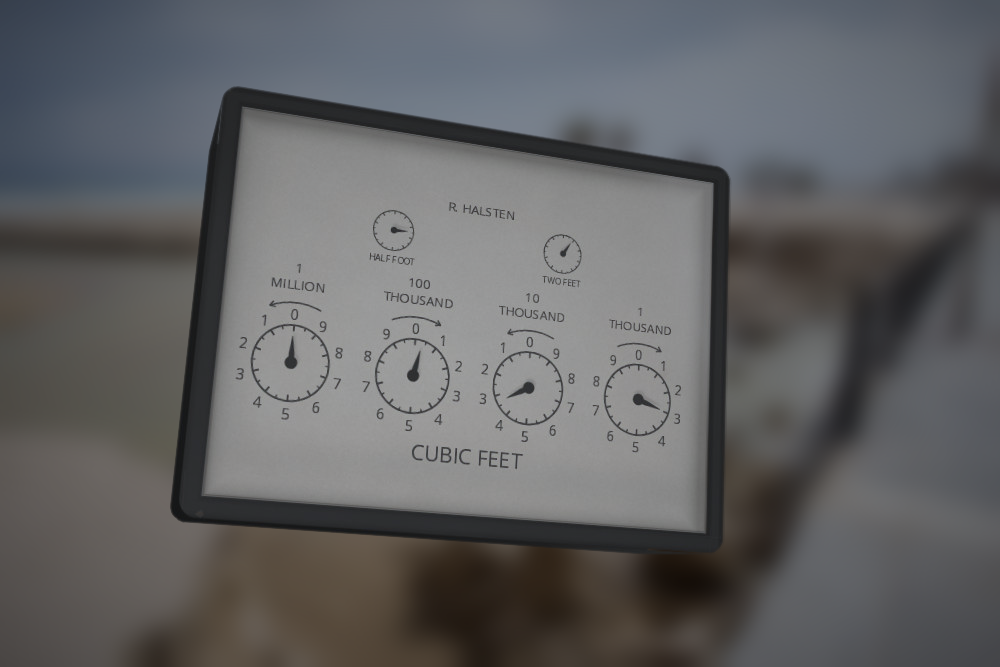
value=3300 unit=ft³
